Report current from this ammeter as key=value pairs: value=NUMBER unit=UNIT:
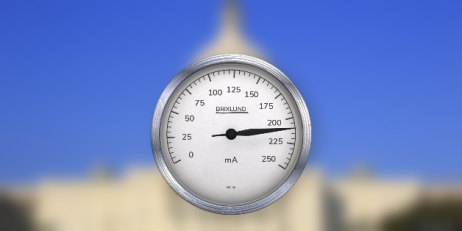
value=210 unit=mA
